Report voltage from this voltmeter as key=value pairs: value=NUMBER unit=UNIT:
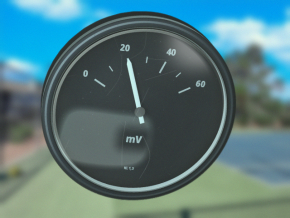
value=20 unit=mV
